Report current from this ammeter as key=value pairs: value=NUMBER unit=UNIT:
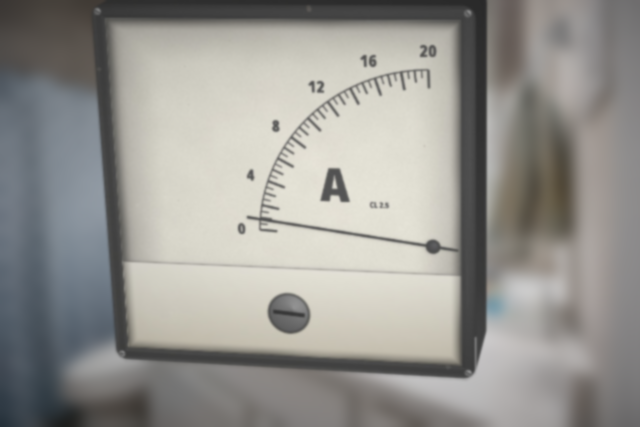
value=1 unit=A
